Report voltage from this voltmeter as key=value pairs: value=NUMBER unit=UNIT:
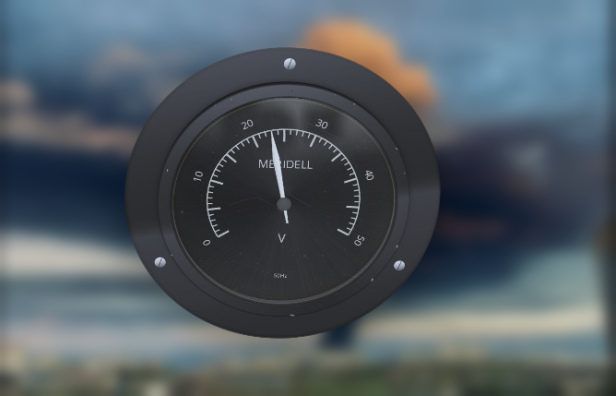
value=23 unit=V
